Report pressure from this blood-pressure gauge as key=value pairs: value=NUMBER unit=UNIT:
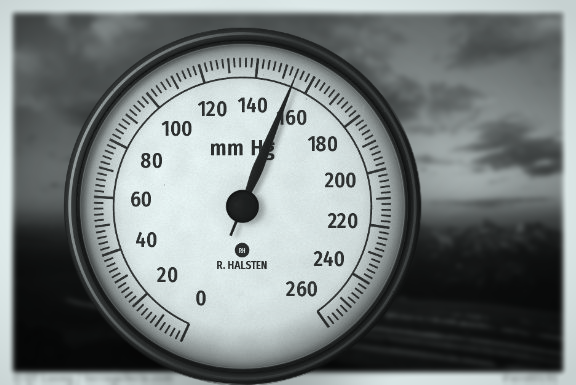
value=154 unit=mmHg
